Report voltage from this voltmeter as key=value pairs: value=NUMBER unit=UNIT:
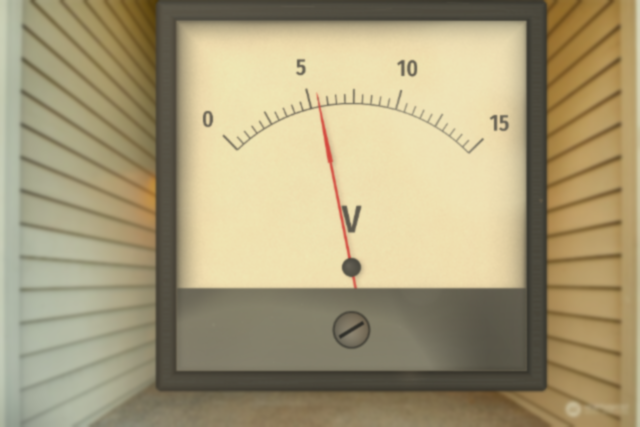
value=5.5 unit=V
